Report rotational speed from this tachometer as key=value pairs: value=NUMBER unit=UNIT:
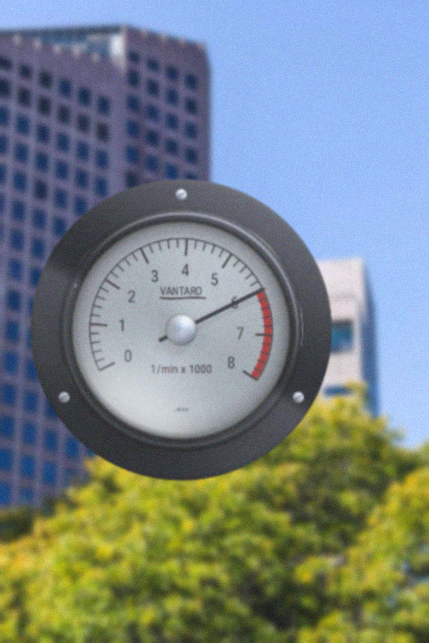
value=6000 unit=rpm
